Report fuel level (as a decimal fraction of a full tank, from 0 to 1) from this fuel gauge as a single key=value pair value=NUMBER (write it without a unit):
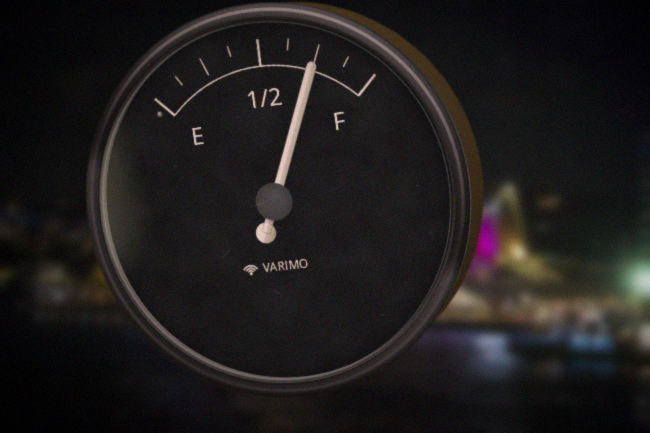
value=0.75
